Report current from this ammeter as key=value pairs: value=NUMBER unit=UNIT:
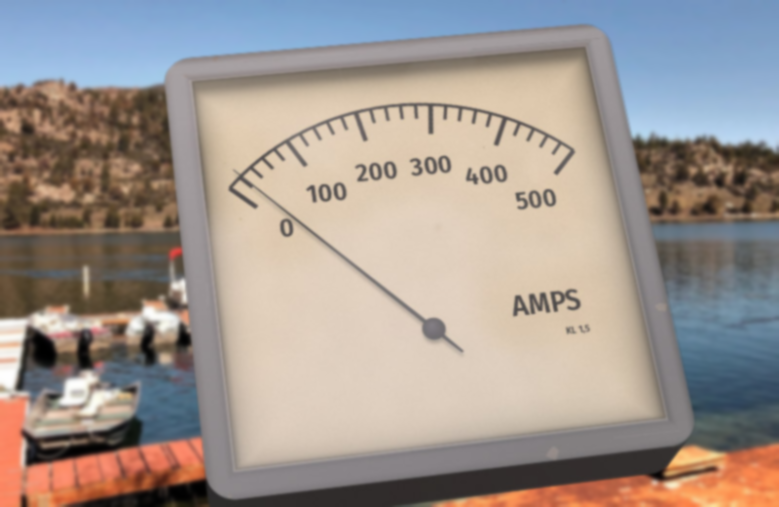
value=20 unit=A
